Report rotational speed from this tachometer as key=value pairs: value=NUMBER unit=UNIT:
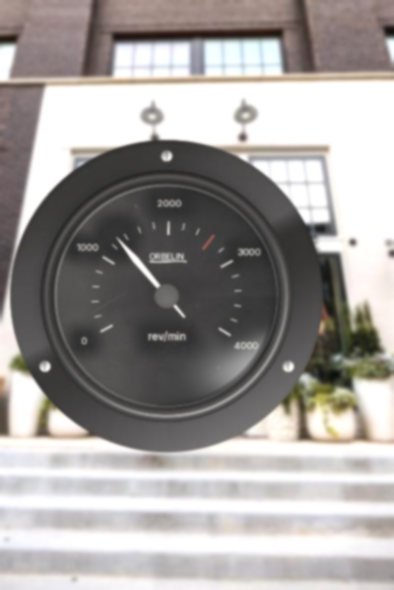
value=1300 unit=rpm
